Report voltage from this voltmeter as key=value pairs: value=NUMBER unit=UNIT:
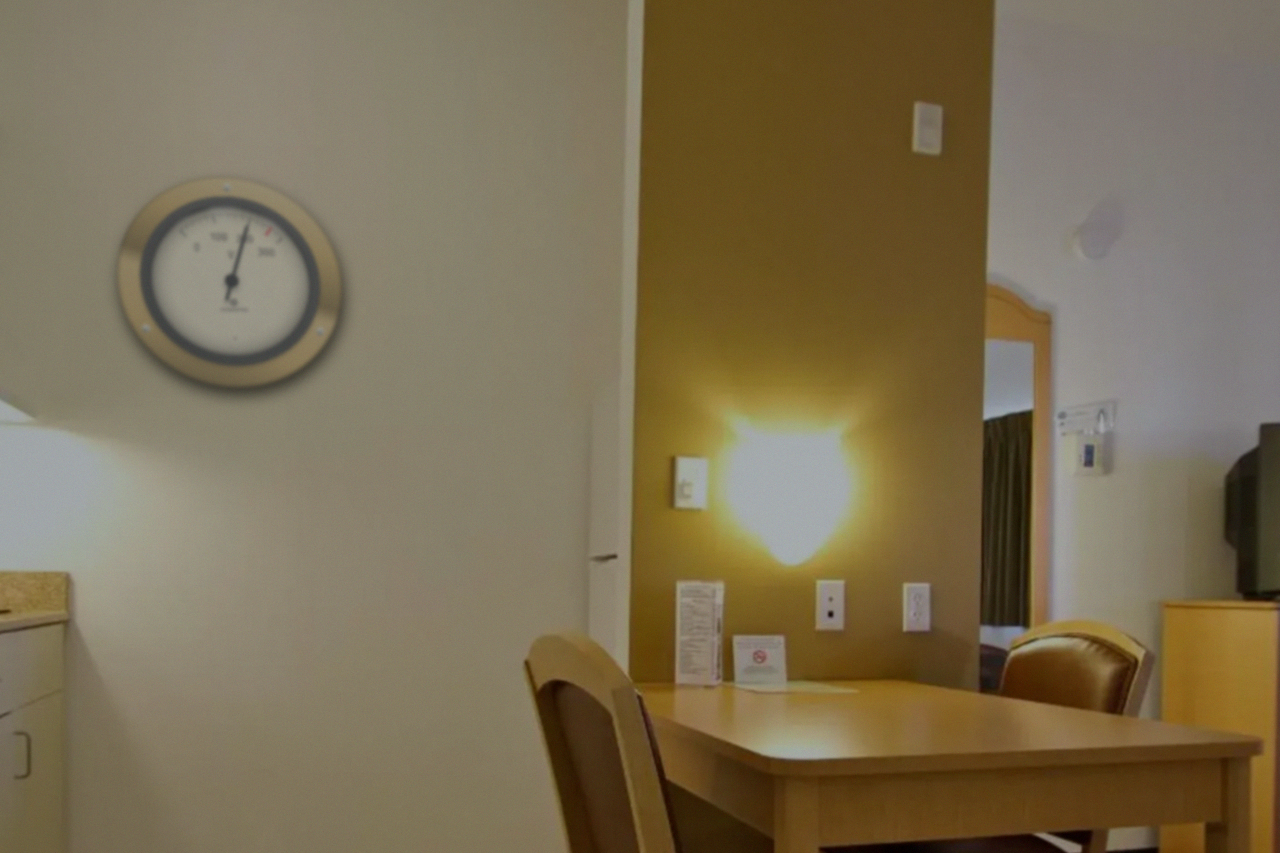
value=200 unit=V
